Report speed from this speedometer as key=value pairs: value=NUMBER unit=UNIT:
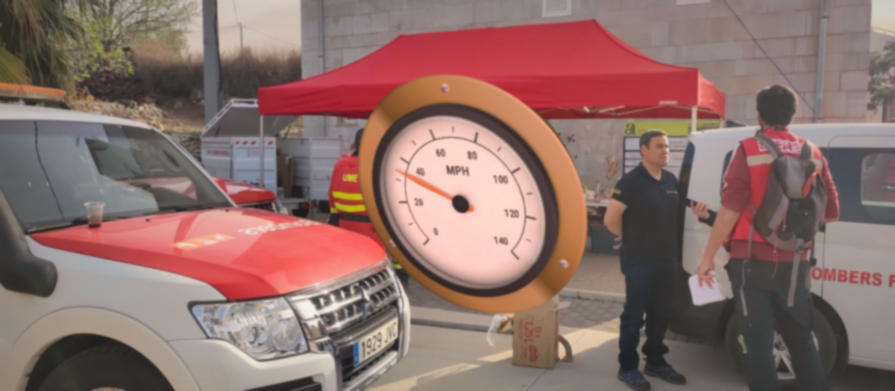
value=35 unit=mph
